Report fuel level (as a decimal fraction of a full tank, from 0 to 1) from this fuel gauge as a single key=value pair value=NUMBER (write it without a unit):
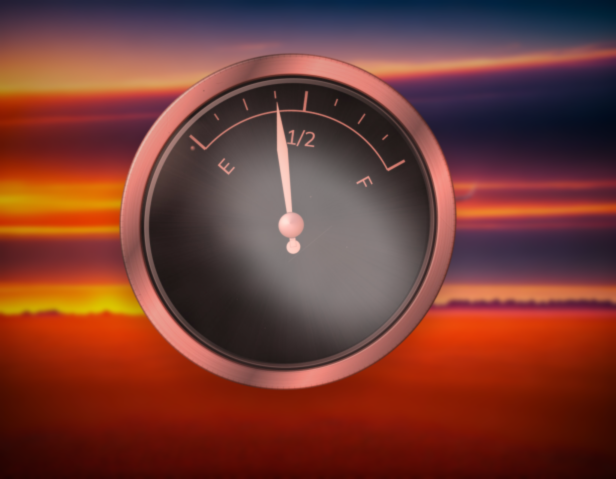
value=0.375
